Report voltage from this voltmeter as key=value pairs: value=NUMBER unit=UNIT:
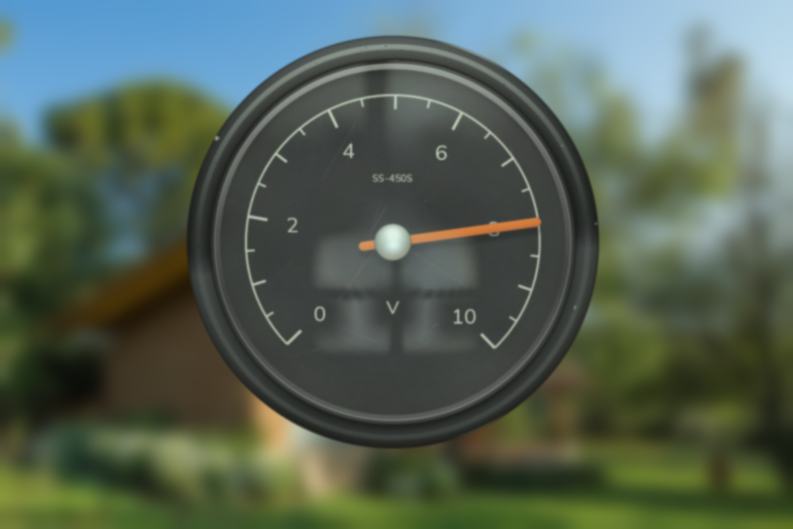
value=8 unit=V
